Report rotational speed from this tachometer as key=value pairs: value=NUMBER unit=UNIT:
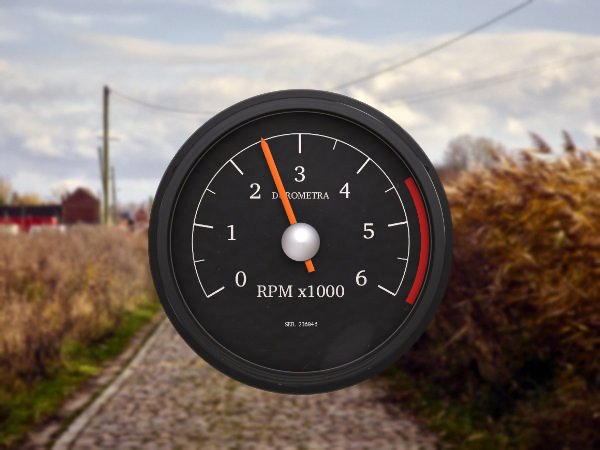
value=2500 unit=rpm
